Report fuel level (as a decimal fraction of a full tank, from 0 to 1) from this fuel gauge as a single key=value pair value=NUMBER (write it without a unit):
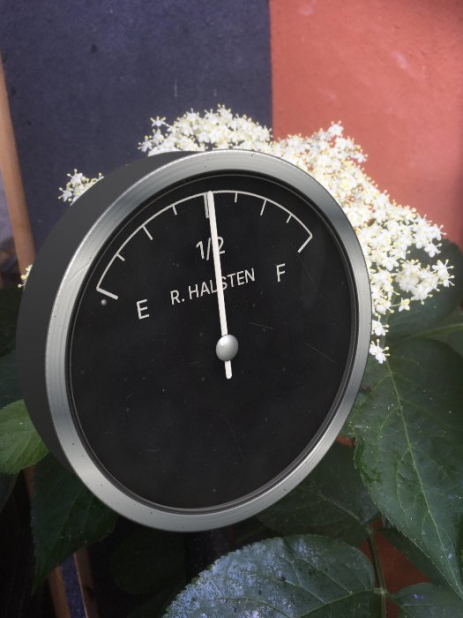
value=0.5
